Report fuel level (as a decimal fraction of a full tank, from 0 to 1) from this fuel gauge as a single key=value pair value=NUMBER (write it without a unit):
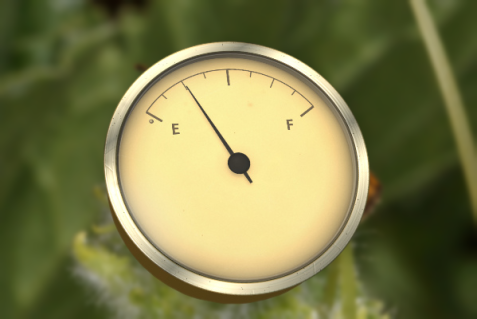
value=0.25
